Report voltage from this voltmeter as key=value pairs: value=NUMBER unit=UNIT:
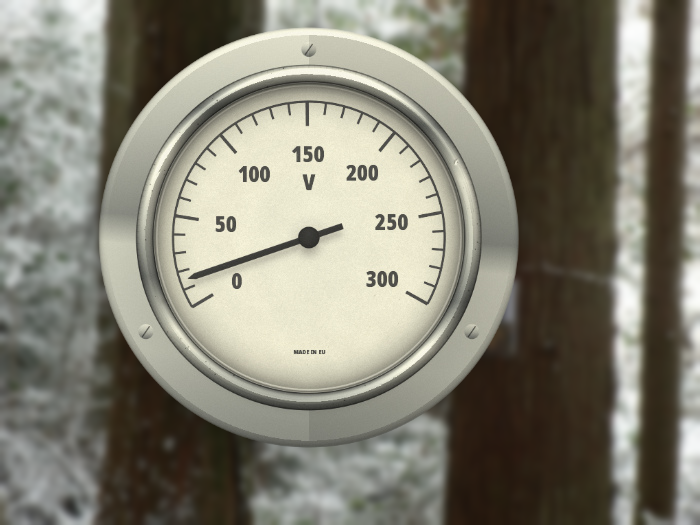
value=15 unit=V
